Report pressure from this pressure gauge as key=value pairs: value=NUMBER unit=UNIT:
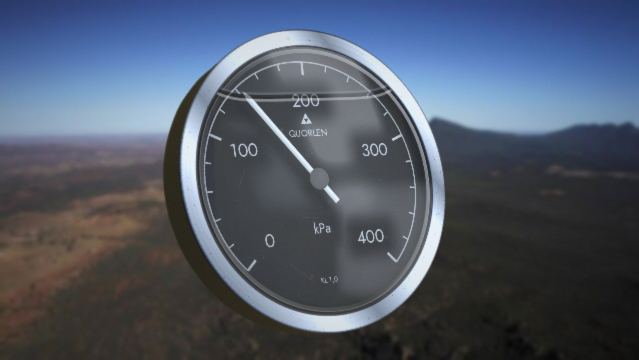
value=140 unit=kPa
